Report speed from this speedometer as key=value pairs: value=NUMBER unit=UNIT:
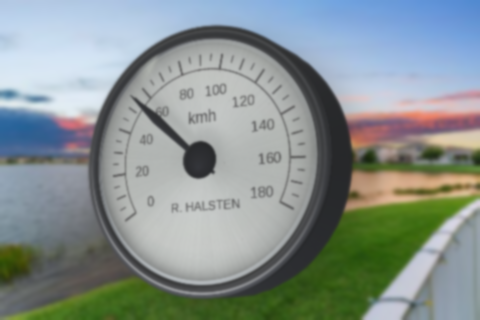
value=55 unit=km/h
